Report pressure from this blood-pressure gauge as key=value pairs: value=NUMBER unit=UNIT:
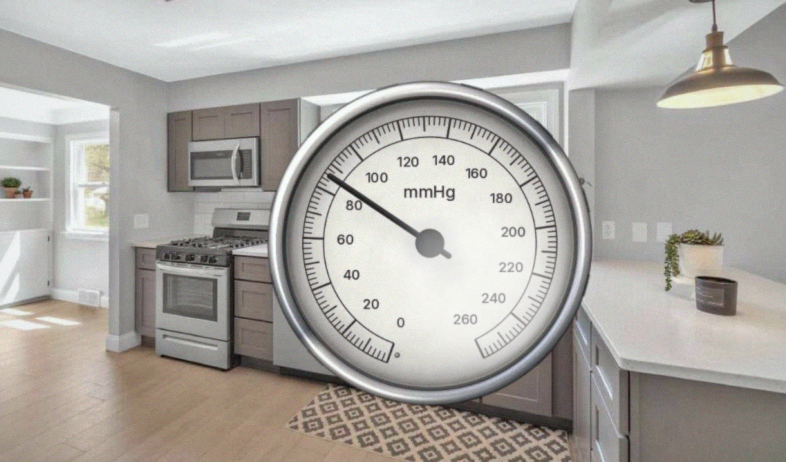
value=86 unit=mmHg
